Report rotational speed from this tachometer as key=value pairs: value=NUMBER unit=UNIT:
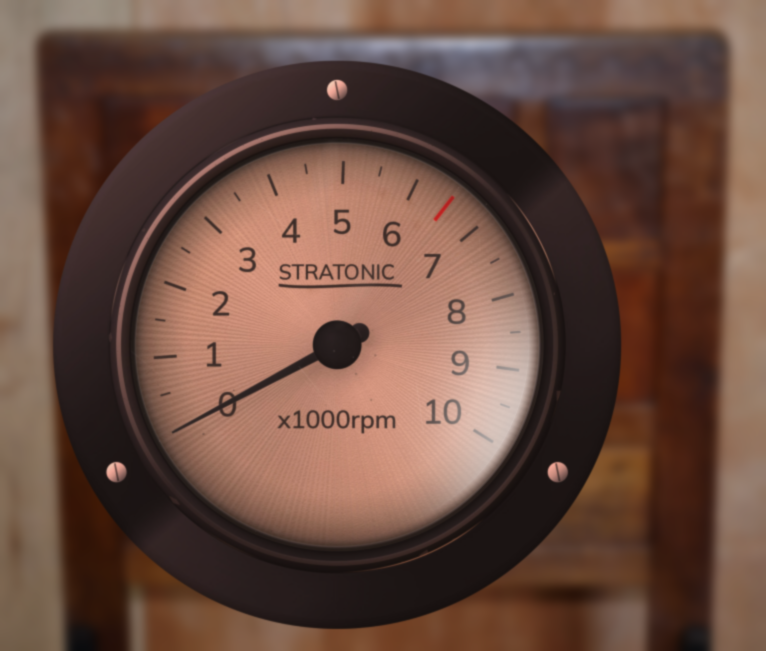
value=0 unit=rpm
